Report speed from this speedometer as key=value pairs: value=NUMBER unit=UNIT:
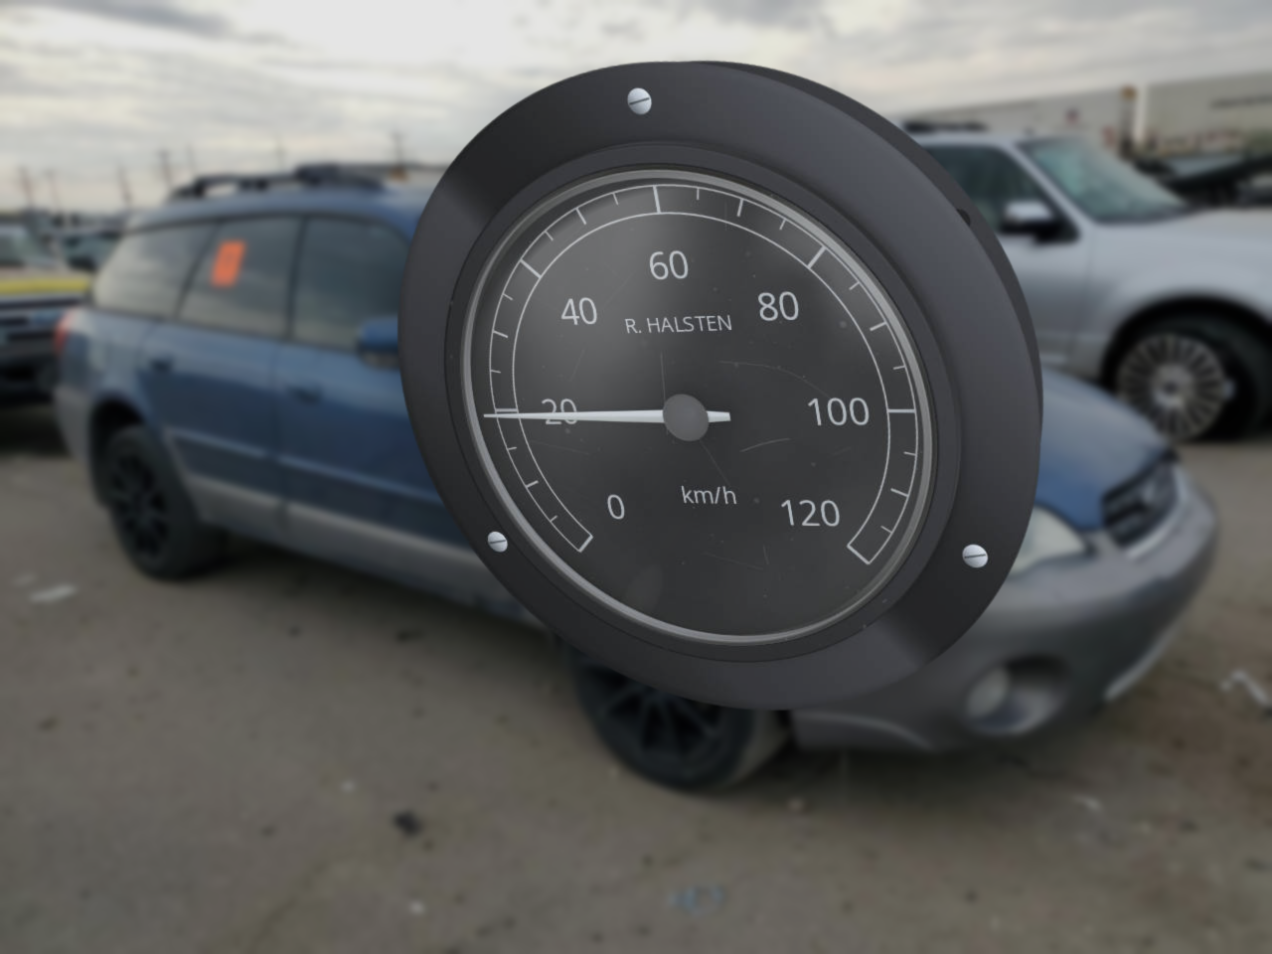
value=20 unit=km/h
